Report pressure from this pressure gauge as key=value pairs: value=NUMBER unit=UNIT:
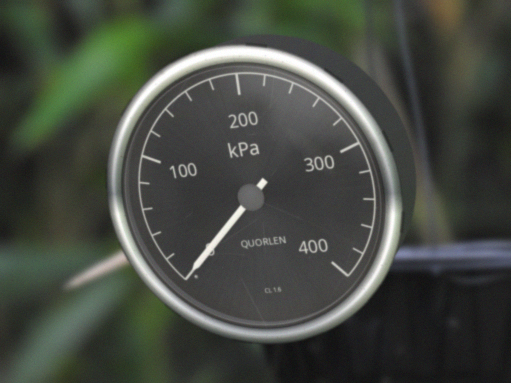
value=0 unit=kPa
